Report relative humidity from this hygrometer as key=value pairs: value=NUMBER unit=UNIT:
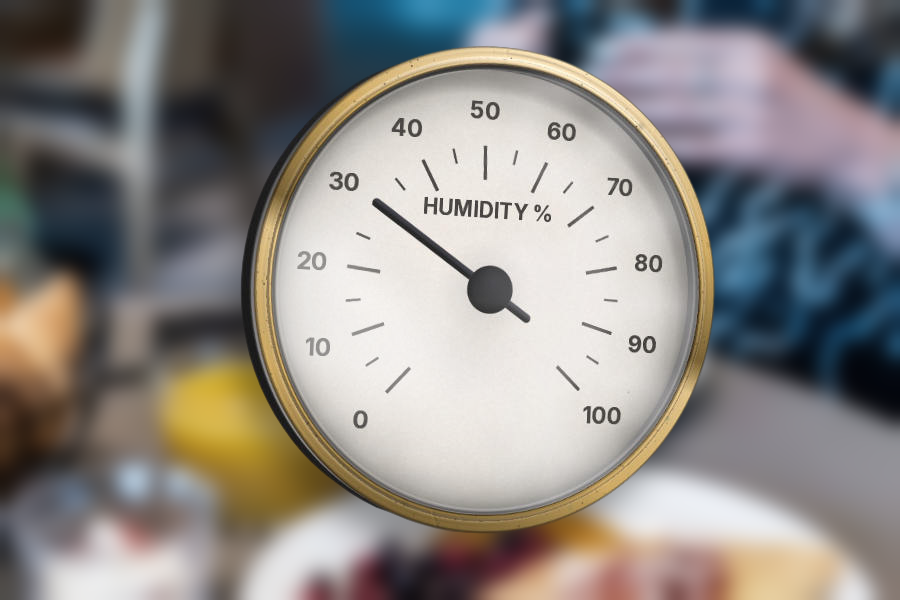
value=30 unit=%
